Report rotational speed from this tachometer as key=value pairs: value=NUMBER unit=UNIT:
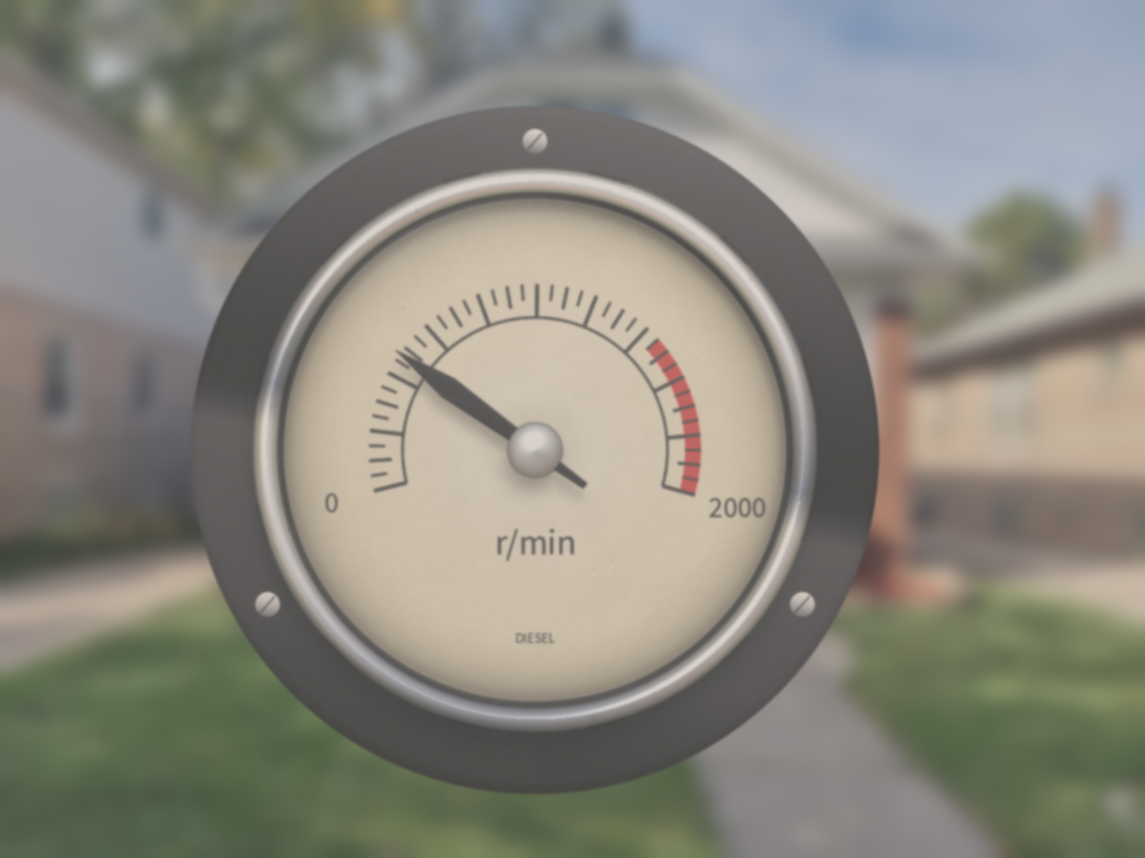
value=475 unit=rpm
